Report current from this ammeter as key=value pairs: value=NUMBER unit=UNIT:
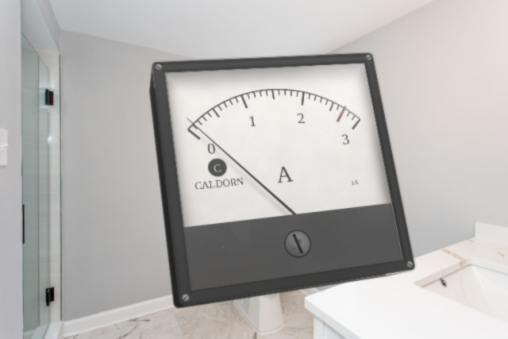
value=0.1 unit=A
